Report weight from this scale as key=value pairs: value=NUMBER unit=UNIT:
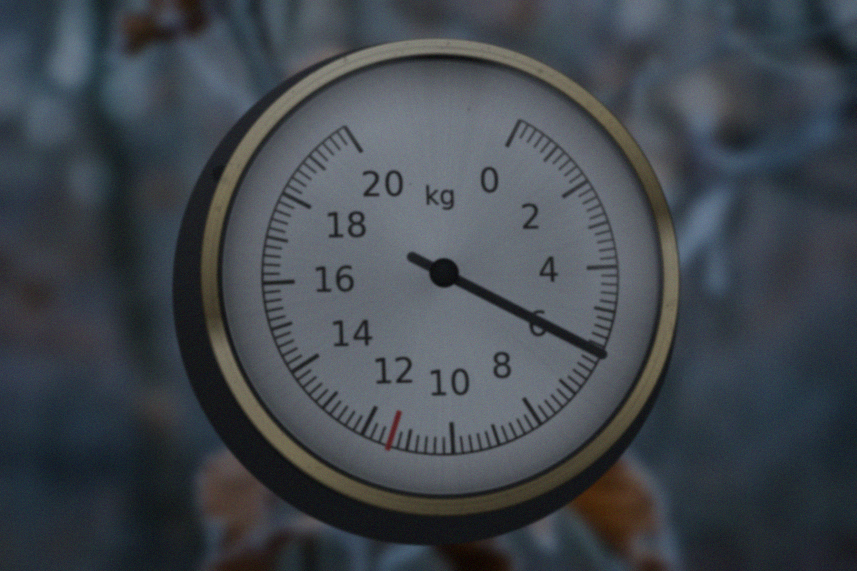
value=6 unit=kg
